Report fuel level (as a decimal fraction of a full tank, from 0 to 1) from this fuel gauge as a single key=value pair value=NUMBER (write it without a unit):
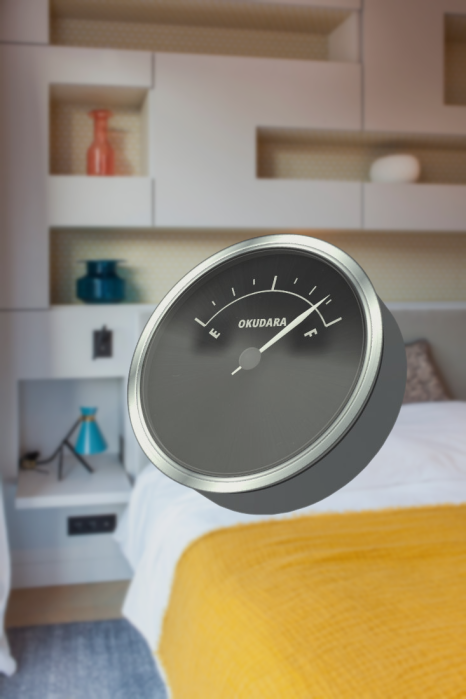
value=0.875
